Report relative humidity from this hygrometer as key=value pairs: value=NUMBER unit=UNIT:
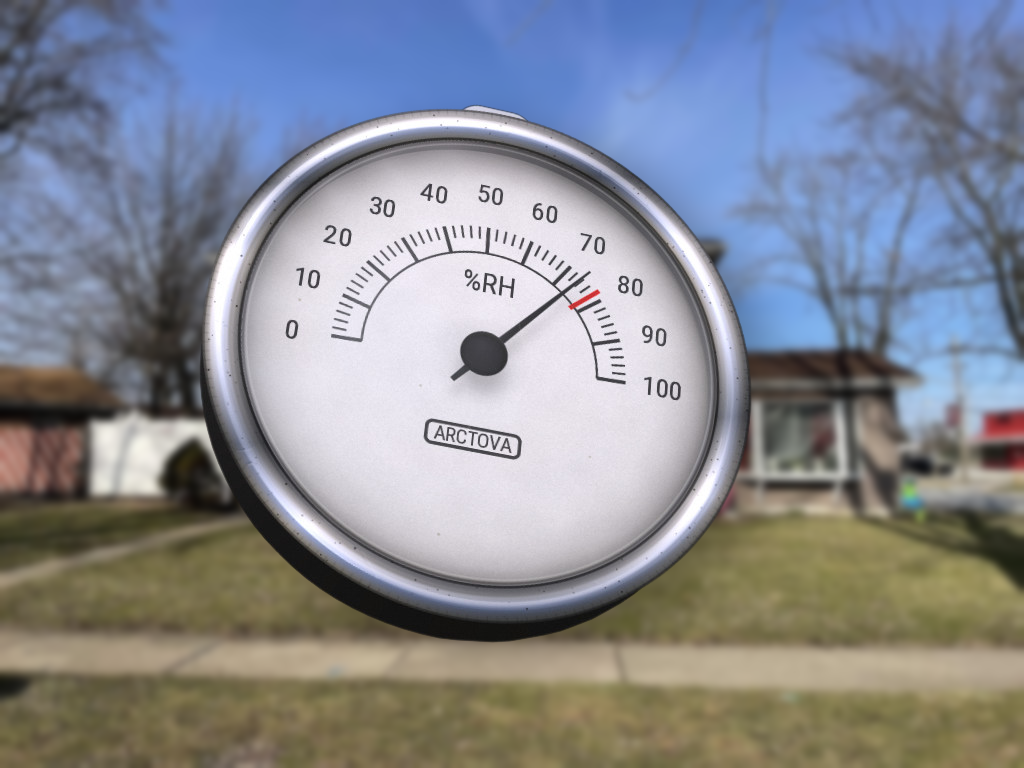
value=74 unit=%
